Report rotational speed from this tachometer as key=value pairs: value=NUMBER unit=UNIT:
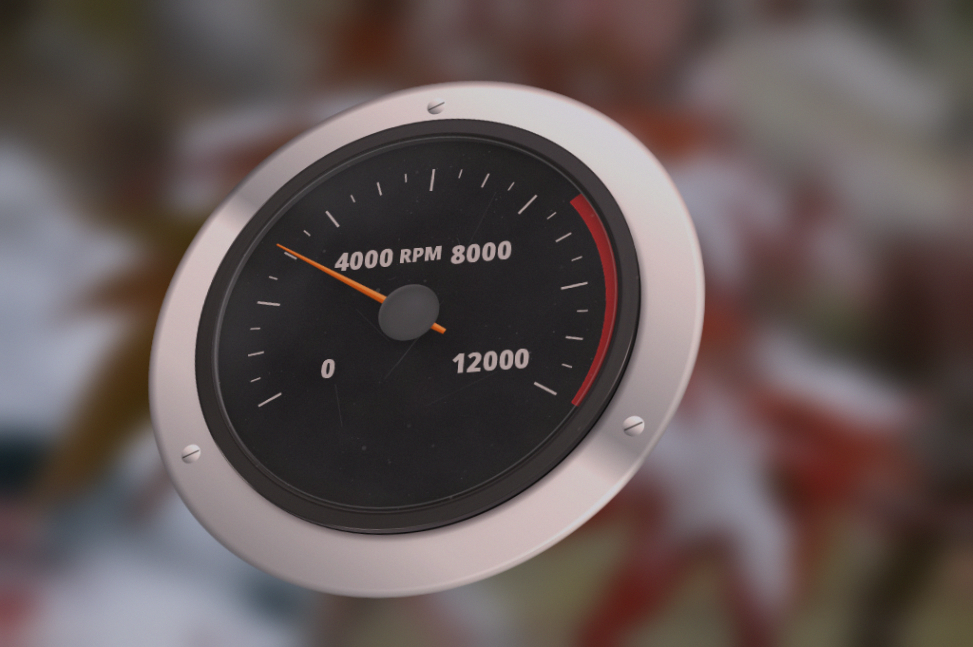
value=3000 unit=rpm
